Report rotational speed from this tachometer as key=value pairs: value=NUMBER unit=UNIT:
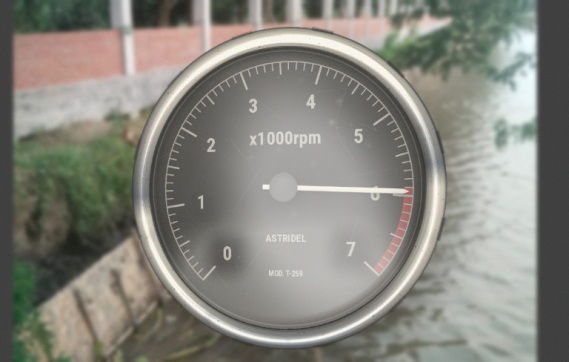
value=5950 unit=rpm
